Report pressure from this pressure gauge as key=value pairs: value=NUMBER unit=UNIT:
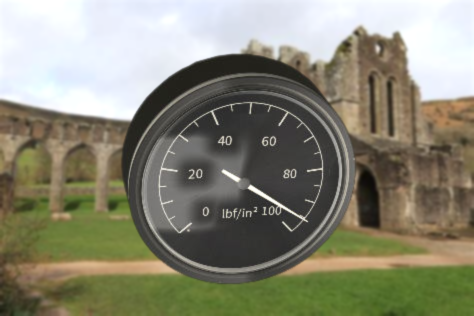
value=95 unit=psi
